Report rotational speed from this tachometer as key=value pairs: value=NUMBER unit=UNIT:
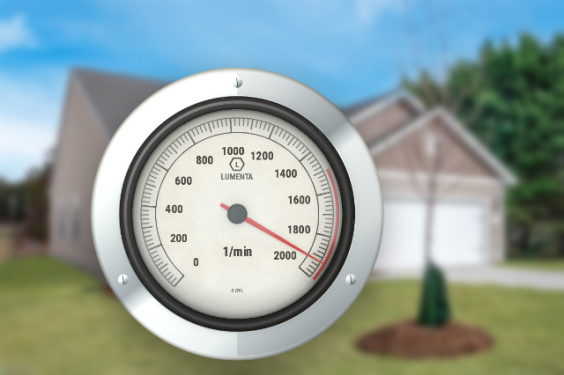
value=1920 unit=rpm
